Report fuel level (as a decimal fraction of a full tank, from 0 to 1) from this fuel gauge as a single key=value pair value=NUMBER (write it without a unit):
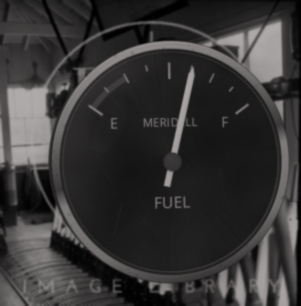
value=0.625
